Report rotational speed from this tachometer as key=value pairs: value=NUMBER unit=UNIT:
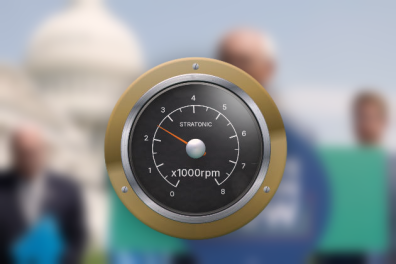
value=2500 unit=rpm
